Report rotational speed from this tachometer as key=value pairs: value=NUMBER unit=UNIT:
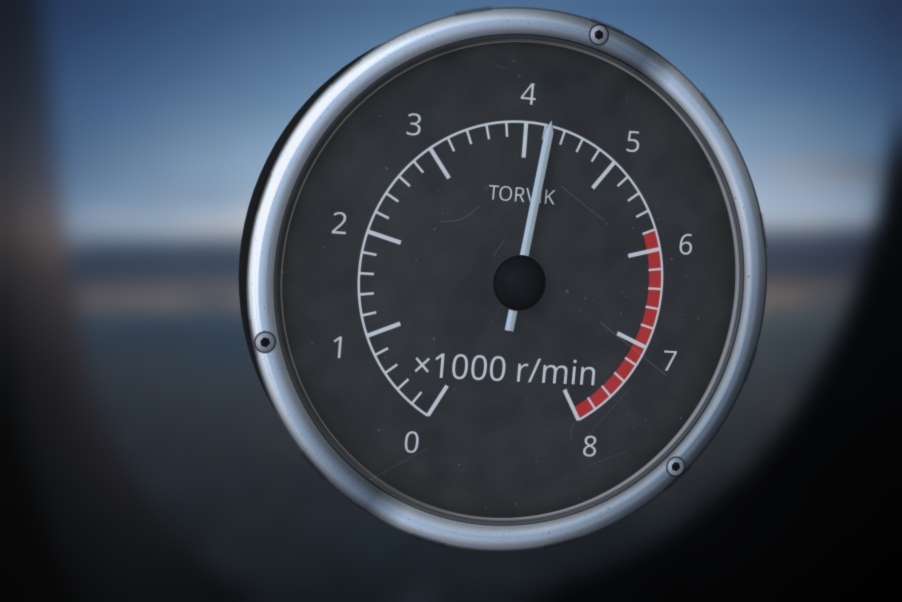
value=4200 unit=rpm
